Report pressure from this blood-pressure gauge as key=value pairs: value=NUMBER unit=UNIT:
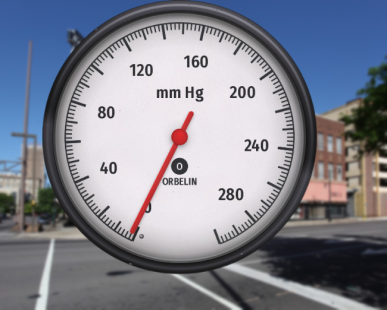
value=2 unit=mmHg
